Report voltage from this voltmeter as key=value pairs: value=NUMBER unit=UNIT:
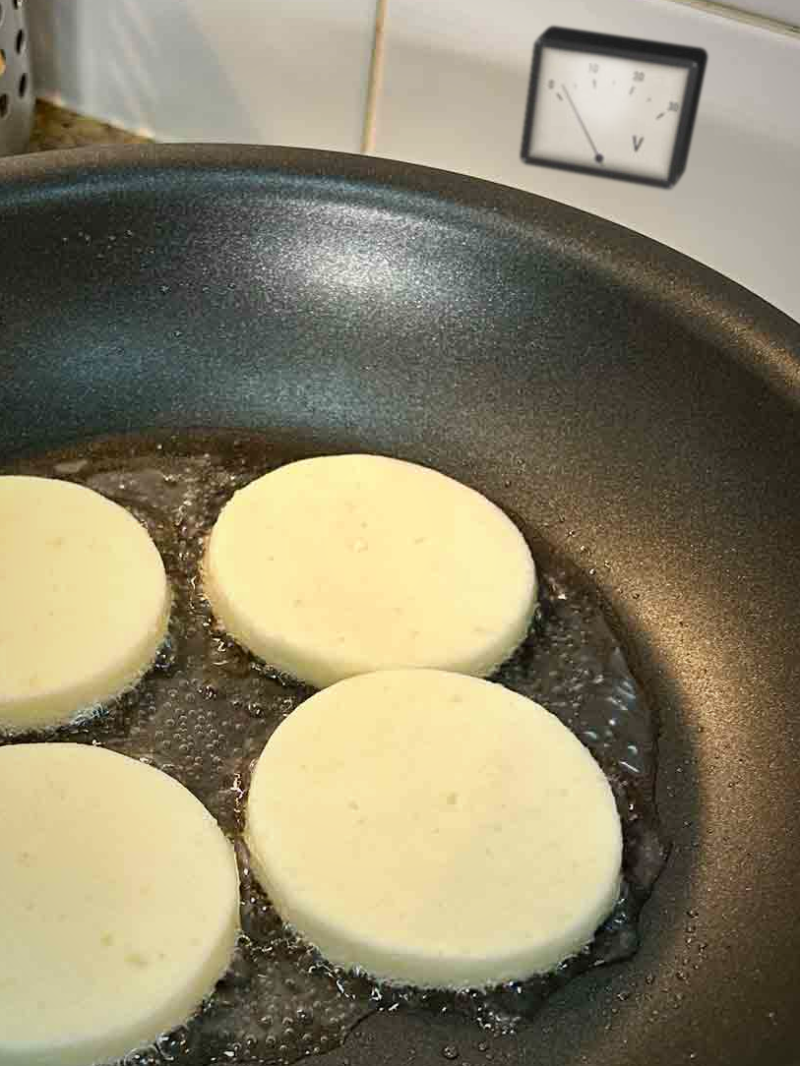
value=2.5 unit=V
